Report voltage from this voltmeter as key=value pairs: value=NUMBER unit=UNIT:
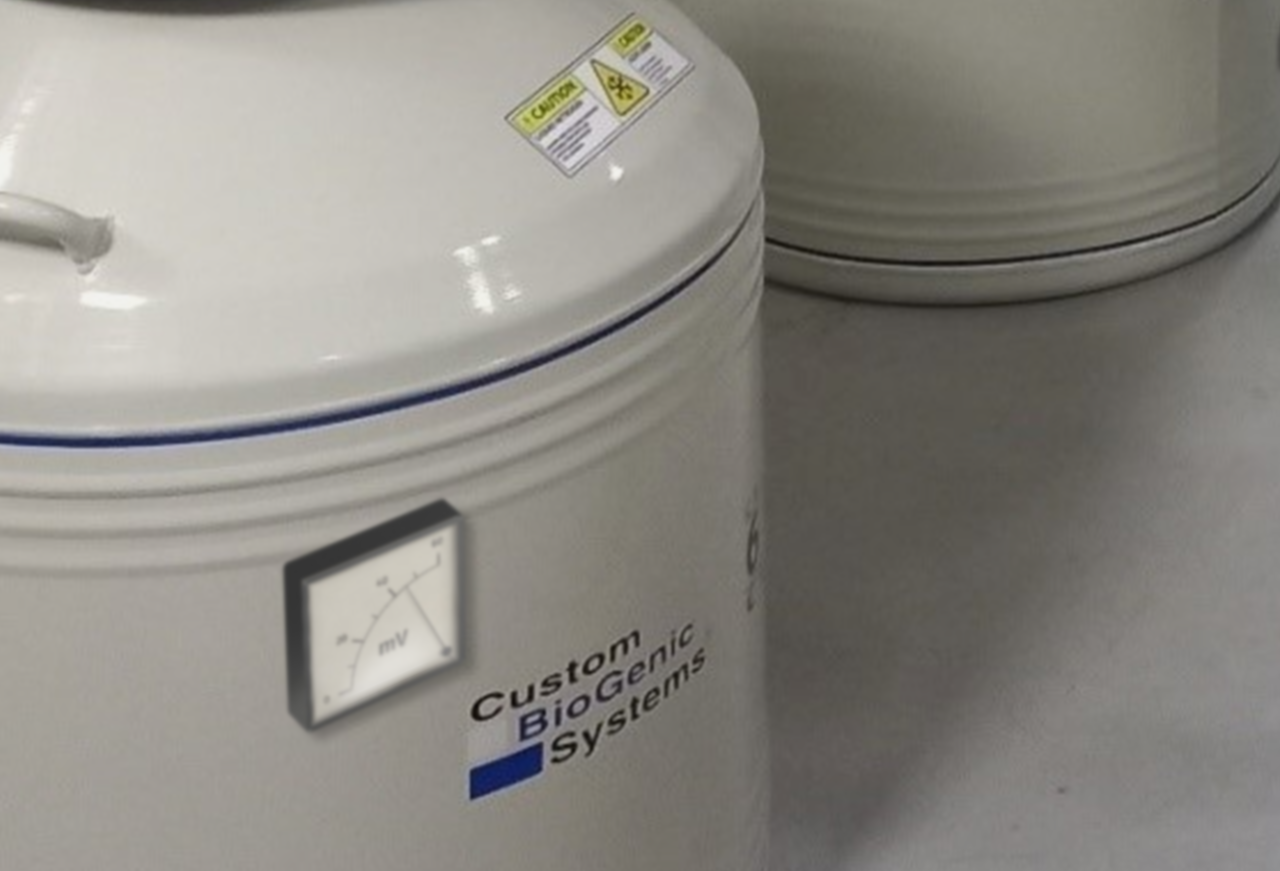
value=45 unit=mV
